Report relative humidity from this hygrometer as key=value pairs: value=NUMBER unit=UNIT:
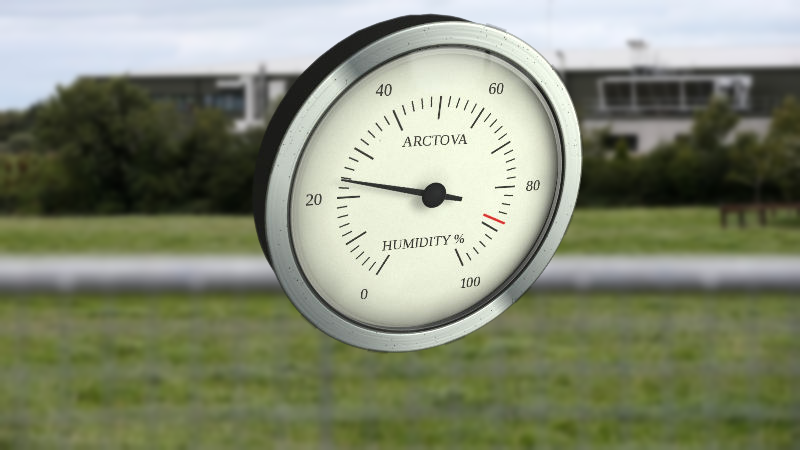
value=24 unit=%
